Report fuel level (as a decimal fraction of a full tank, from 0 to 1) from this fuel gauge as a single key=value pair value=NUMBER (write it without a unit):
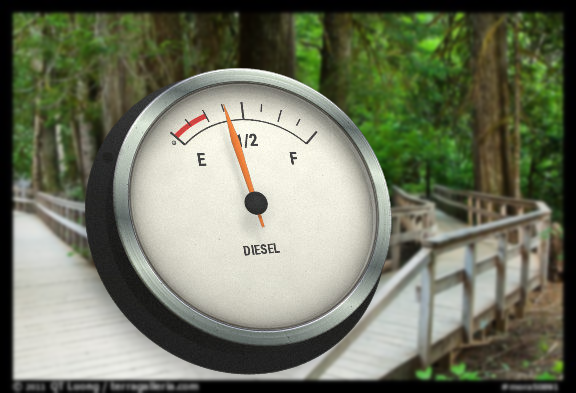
value=0.375
